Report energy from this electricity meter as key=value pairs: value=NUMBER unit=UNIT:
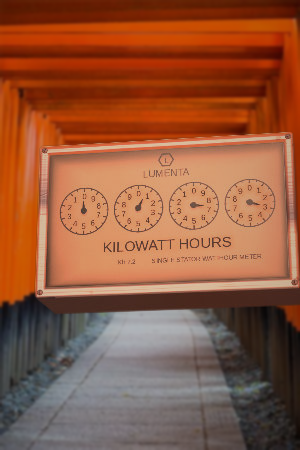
value=73 unit=kWh
